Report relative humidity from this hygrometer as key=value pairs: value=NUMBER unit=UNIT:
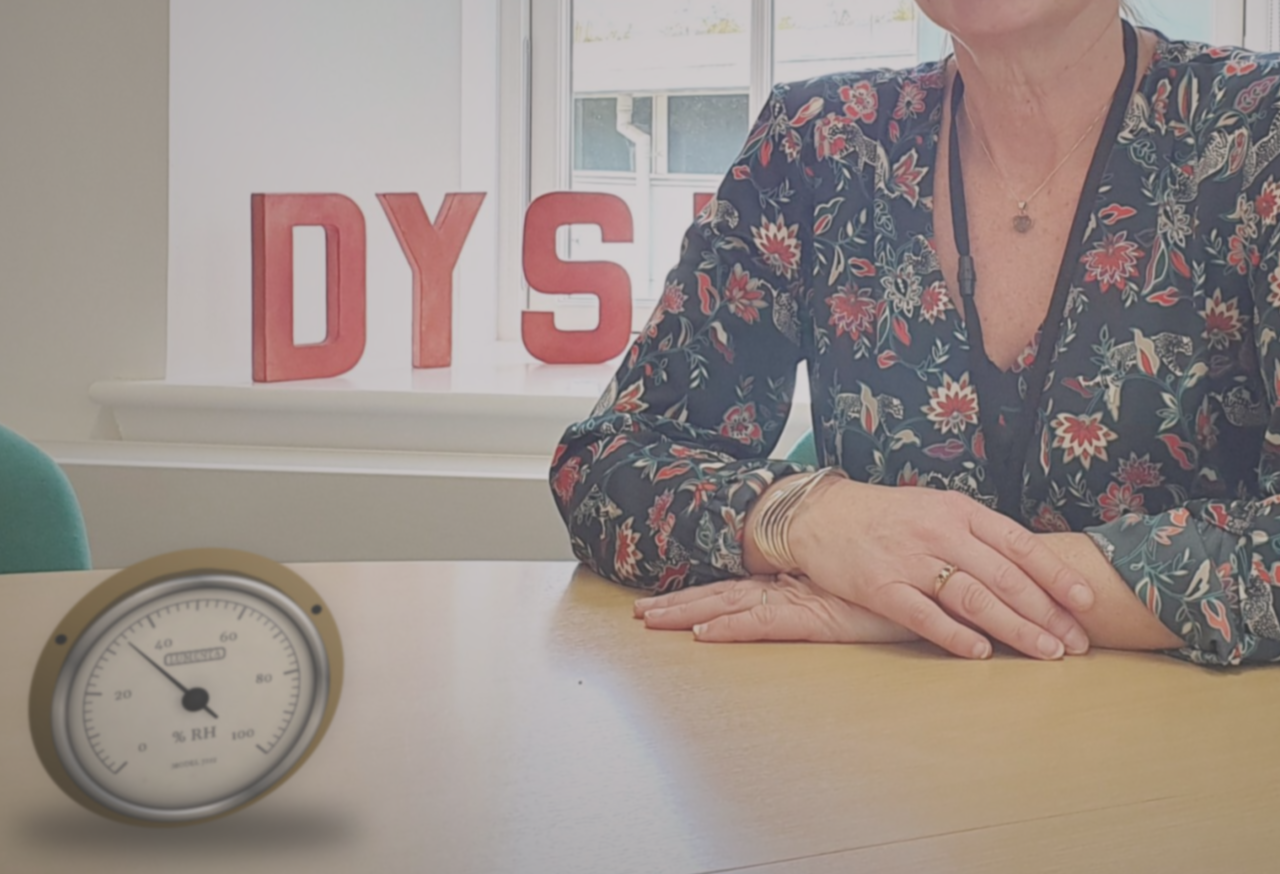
value=34 unit=%
